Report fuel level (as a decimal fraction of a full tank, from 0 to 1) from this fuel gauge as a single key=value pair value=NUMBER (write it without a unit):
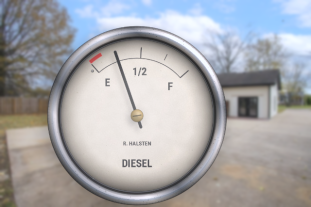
value=0.25
